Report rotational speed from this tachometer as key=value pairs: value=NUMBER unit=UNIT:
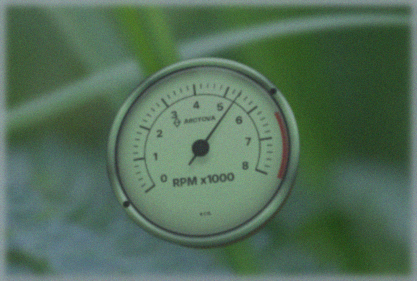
value=5400 unit=rpm
